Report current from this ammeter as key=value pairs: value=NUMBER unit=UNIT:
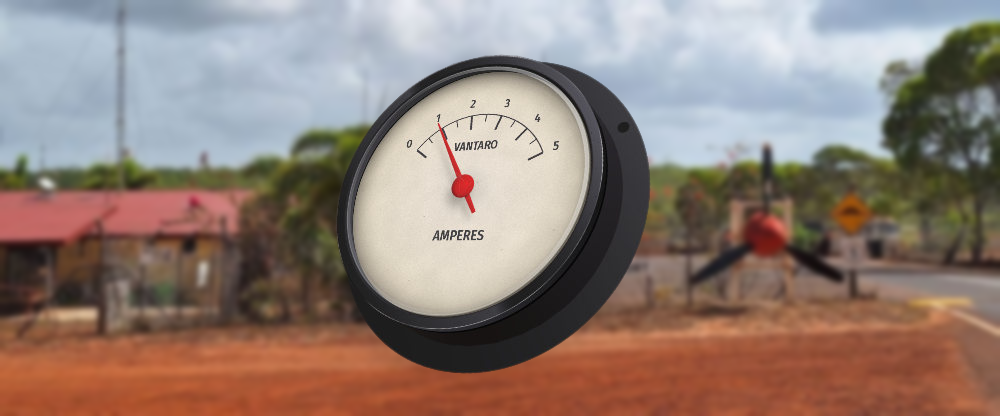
value=1 unit=A
